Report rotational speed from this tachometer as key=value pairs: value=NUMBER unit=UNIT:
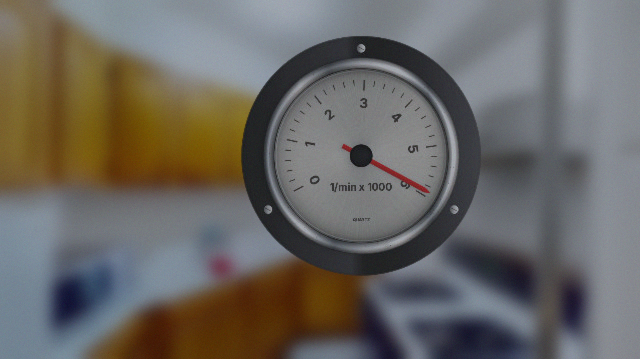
value=5900 unit=rpm
